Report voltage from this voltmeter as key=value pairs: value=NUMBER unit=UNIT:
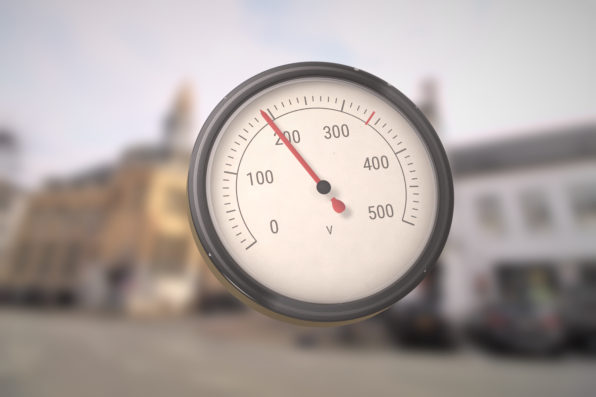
value=190 unit=V
